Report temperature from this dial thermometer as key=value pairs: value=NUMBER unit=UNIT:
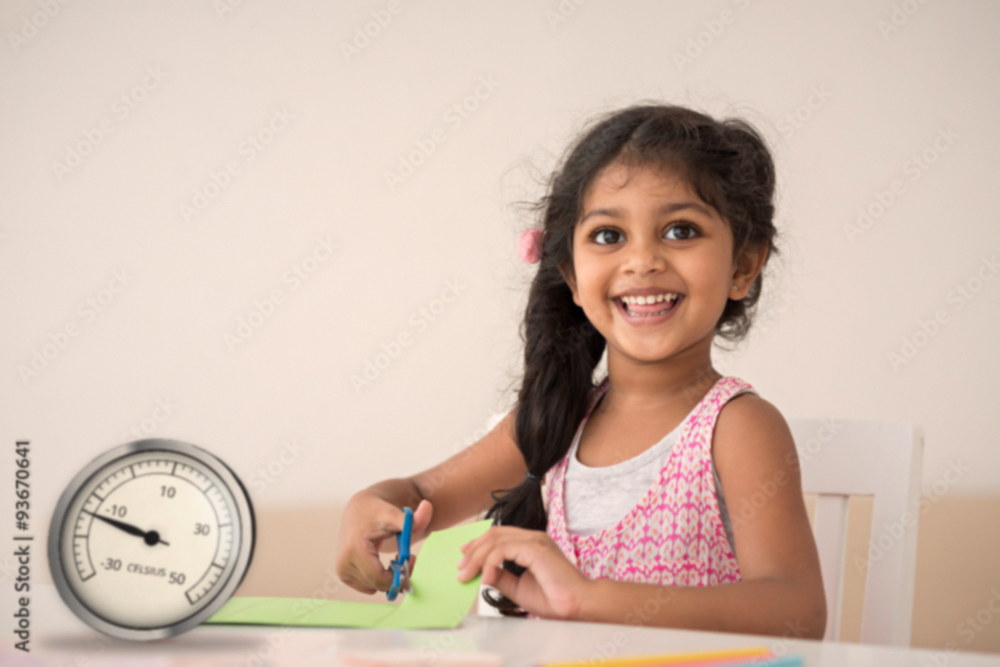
value=-14 unit=°C
